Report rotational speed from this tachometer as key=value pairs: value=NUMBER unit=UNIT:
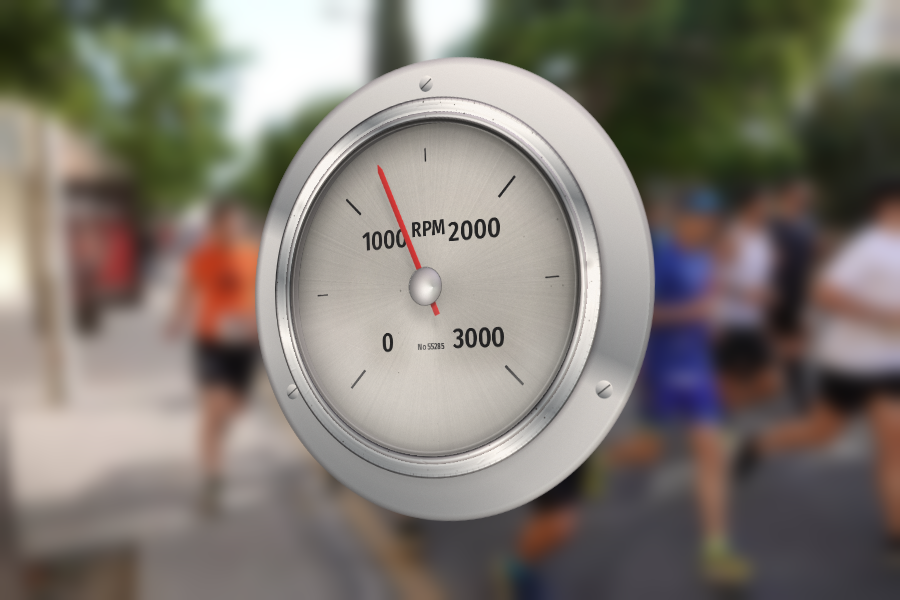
value=1250 unit=rpm
